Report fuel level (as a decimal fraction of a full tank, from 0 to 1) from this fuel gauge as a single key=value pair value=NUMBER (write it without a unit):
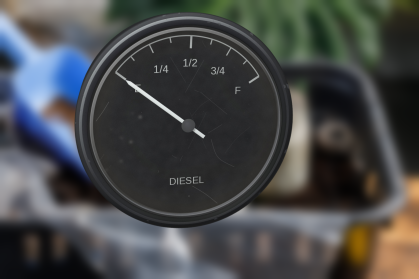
value=0
